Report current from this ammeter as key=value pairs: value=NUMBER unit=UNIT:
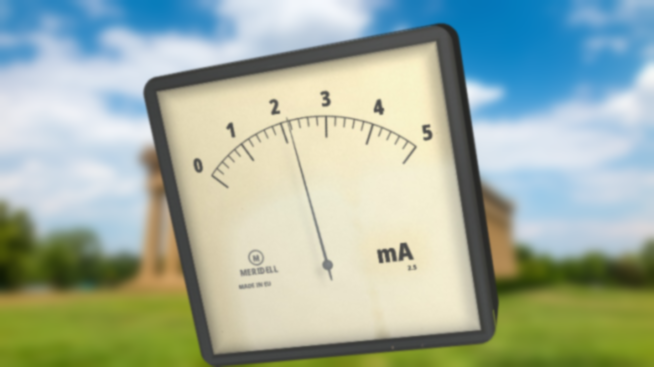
value=2.2 unit=mA
